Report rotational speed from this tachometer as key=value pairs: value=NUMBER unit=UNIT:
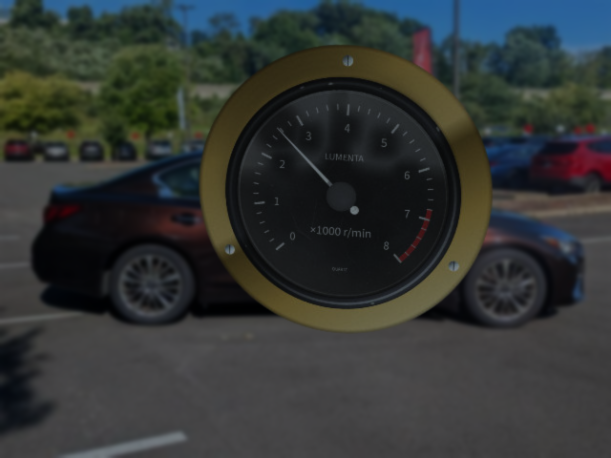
value=2600 unit=rpm
